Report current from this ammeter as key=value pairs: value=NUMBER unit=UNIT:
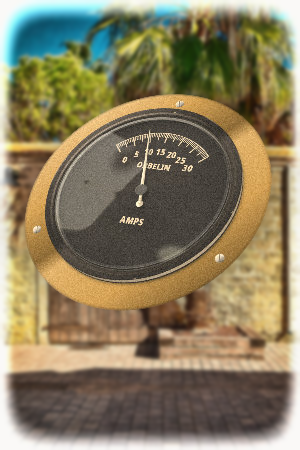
value=10 unit=A
